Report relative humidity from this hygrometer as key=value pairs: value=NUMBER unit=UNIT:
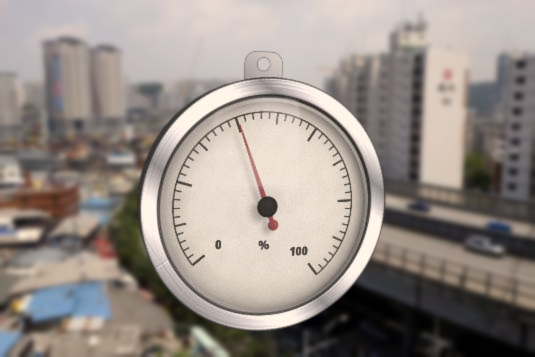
value=40 unit=%
